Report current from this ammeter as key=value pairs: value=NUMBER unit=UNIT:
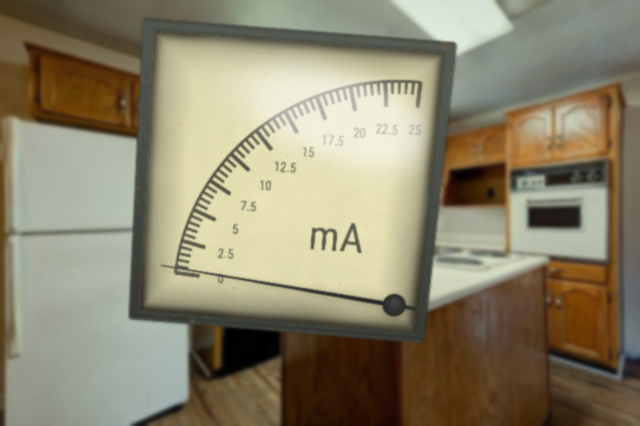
value=0.5 unit=mA
